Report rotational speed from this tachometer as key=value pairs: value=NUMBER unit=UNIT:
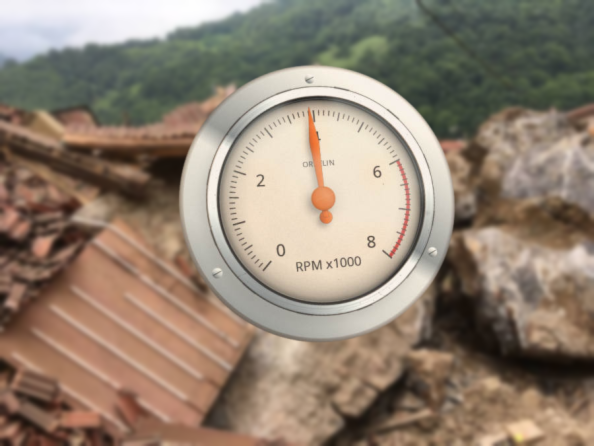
value=3900 unit=rpm
